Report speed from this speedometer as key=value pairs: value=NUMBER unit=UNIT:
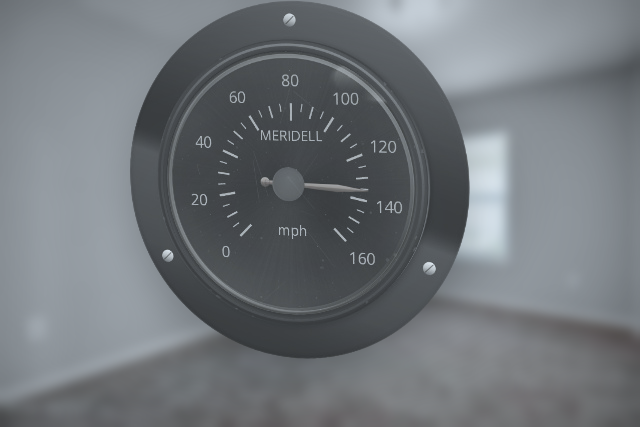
value=135 unit=mph
